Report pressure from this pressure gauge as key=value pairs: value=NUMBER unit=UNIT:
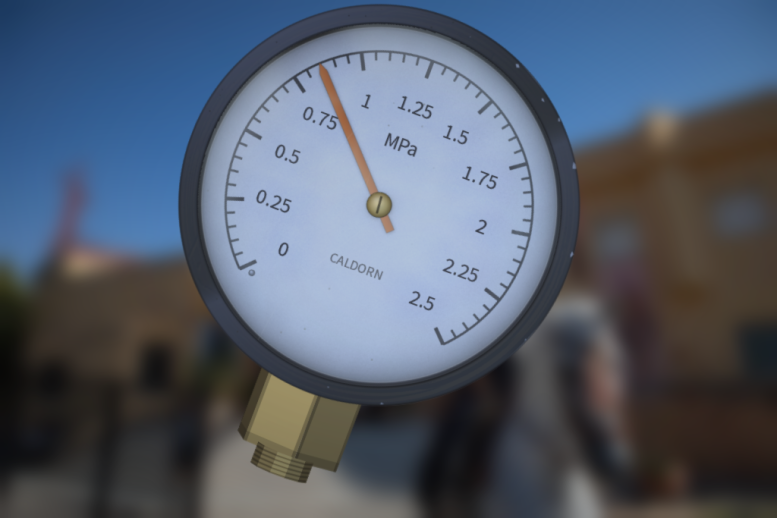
value=0.85 unit=MPa
